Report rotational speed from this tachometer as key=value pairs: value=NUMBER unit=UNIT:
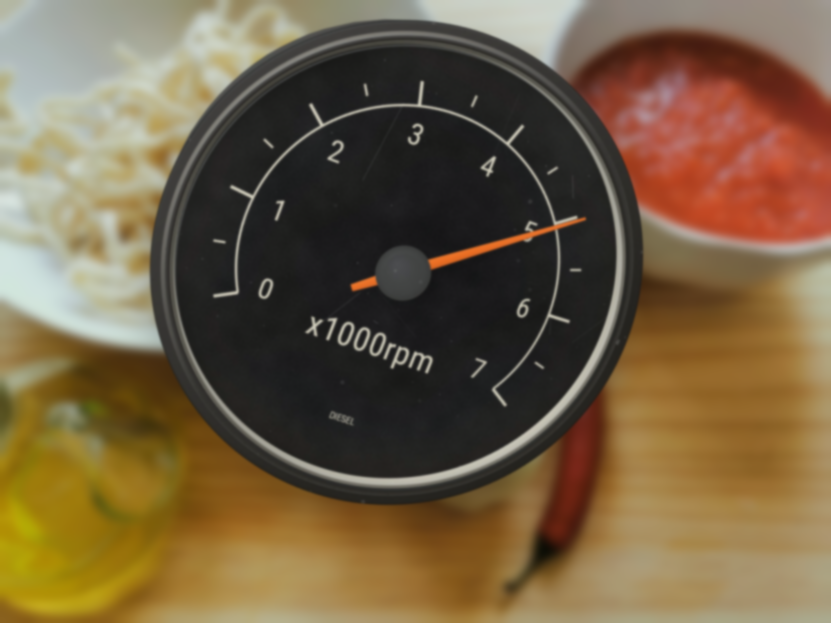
value=5000 unit=rpm
